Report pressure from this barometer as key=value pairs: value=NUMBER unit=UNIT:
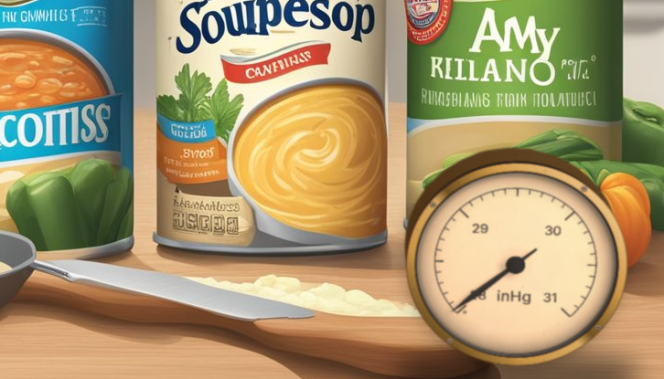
value=28.05 unit=inHg
